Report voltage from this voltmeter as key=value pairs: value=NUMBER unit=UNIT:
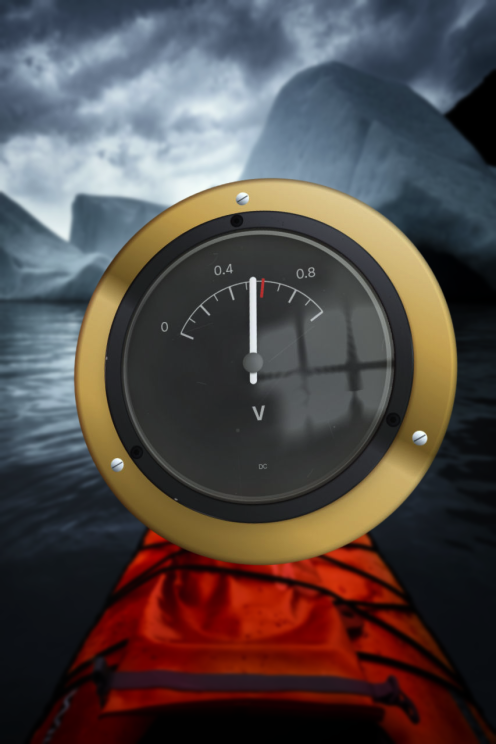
value=0.55 unit=V
